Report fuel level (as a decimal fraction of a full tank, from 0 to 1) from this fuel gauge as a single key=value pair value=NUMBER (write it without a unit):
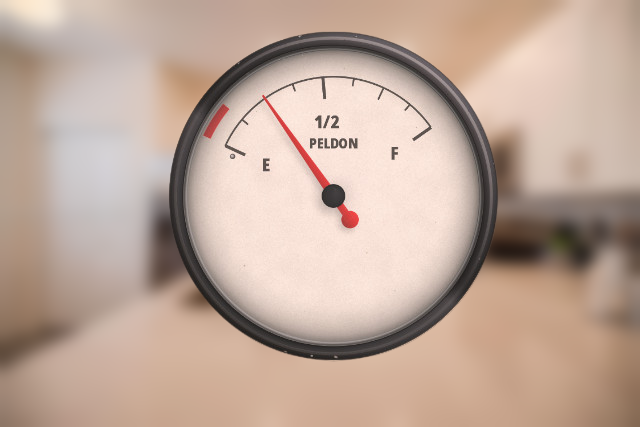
value=0.25
